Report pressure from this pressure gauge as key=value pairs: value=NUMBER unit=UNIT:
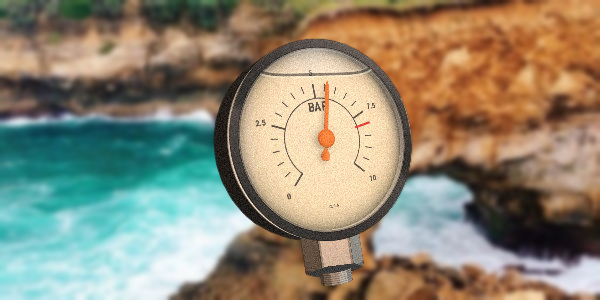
value=5.5 unit=bar
